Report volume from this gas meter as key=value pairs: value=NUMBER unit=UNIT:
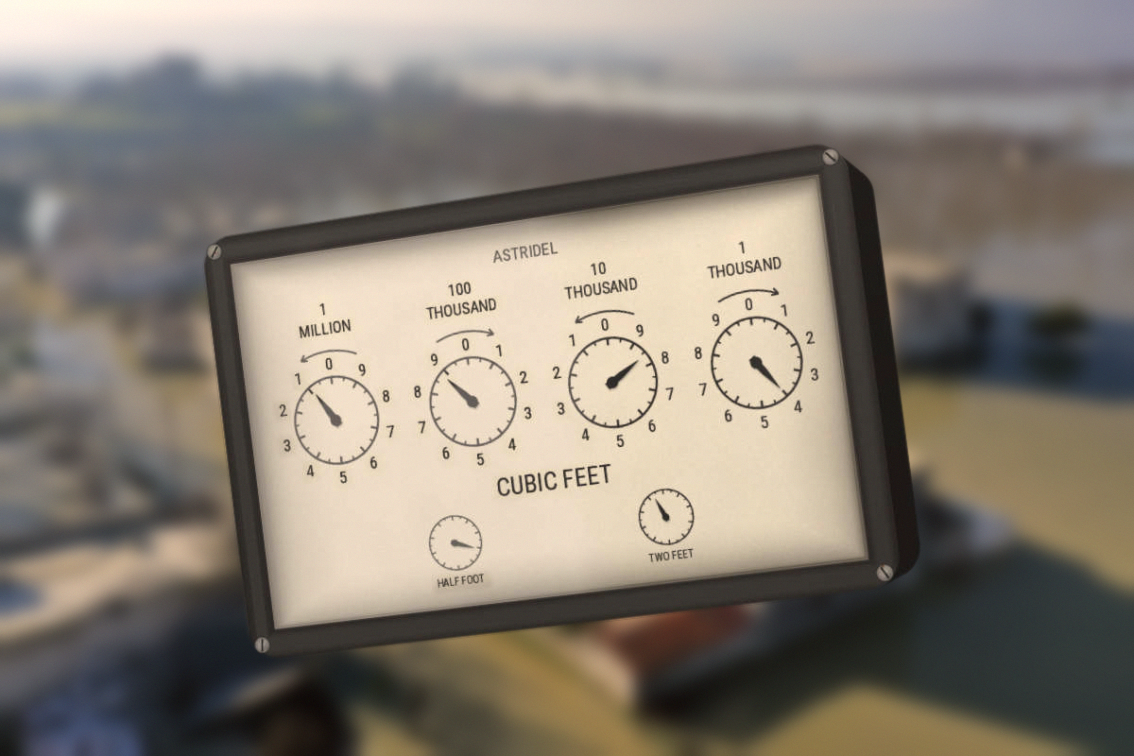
value=88400 unit=ft³
